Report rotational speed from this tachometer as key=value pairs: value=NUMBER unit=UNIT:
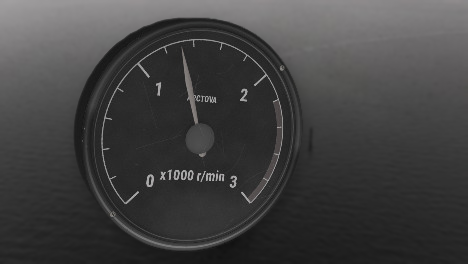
value=1300 unit=rpm
